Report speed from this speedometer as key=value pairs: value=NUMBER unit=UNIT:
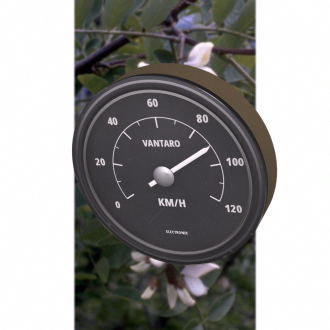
value=90 unit=km/h
